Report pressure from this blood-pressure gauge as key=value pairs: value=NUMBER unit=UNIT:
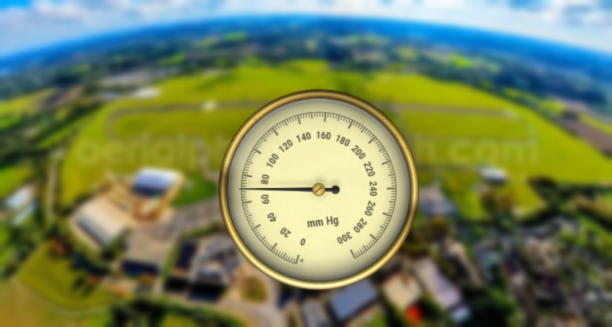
value=70 unit=mmHg
